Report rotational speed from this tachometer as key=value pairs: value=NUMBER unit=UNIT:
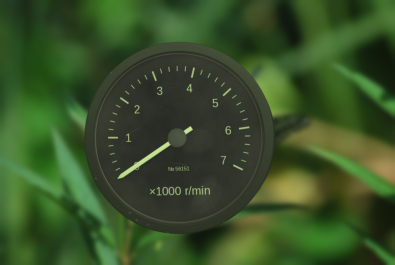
value=0 unit=rpm
